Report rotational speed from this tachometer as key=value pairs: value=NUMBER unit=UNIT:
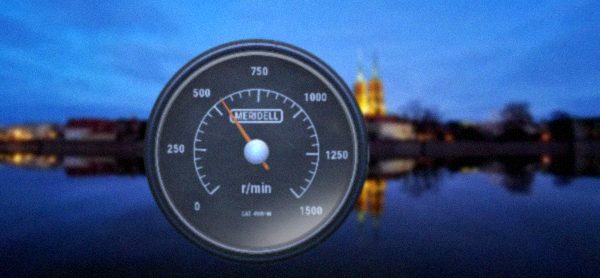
value=550 unit=rpm
